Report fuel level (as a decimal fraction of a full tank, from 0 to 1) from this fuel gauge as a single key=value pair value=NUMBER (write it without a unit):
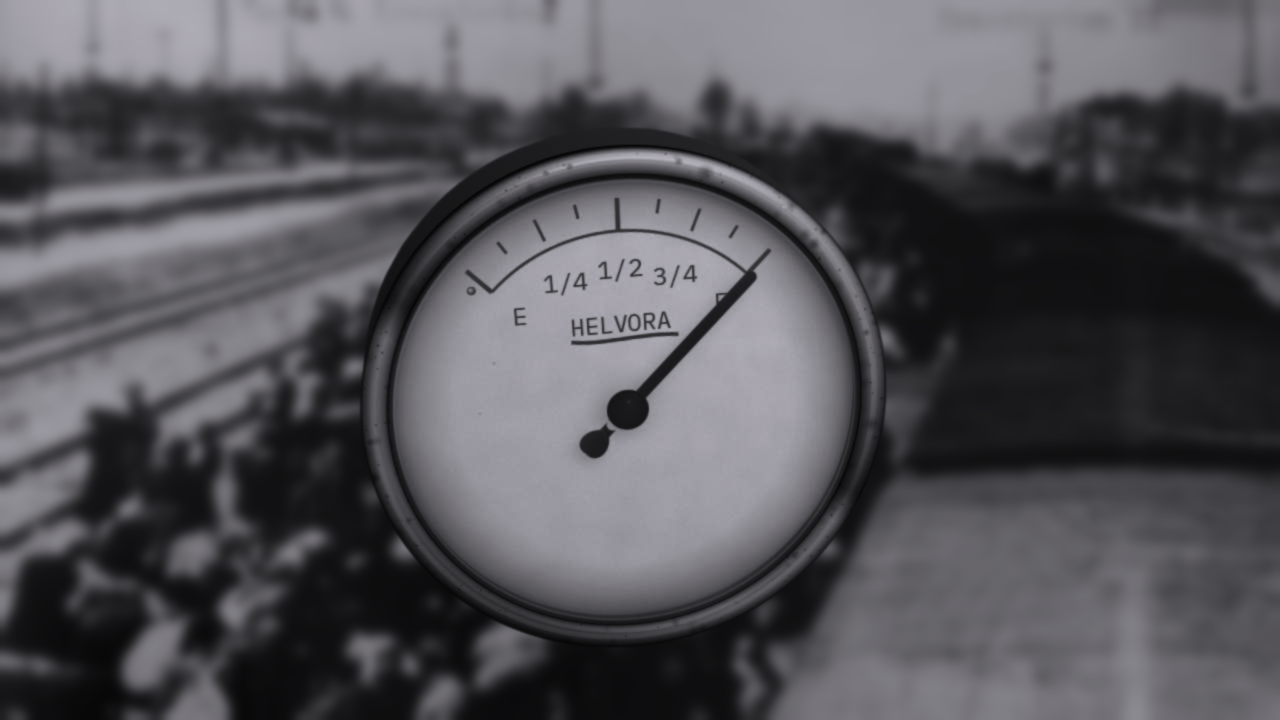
value=1
